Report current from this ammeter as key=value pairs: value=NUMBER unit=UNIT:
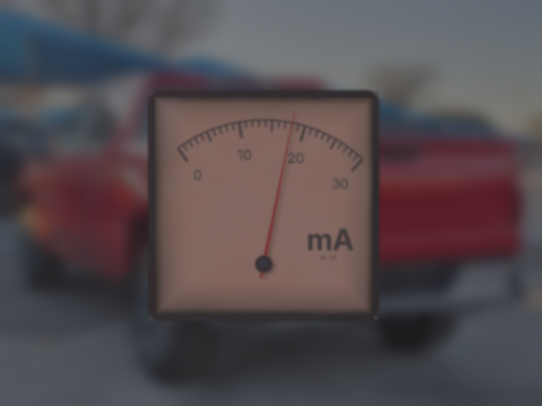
value=18 unit=mA
